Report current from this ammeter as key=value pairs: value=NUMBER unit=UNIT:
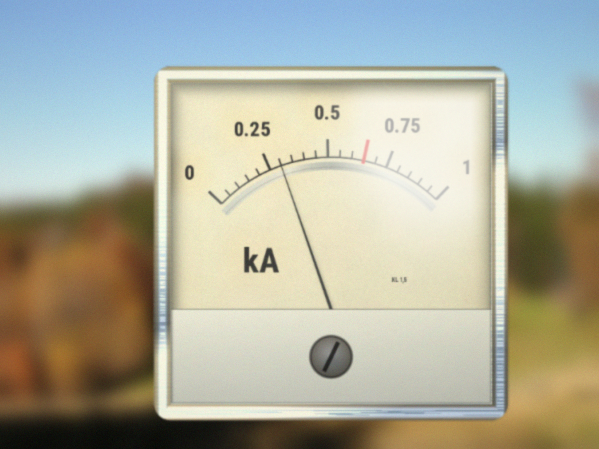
value=0.3 unit=kA
